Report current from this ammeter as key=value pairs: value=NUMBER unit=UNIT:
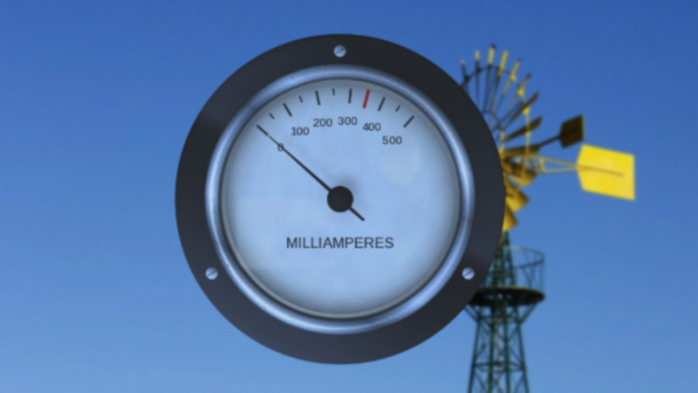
value=0 unit=mA
